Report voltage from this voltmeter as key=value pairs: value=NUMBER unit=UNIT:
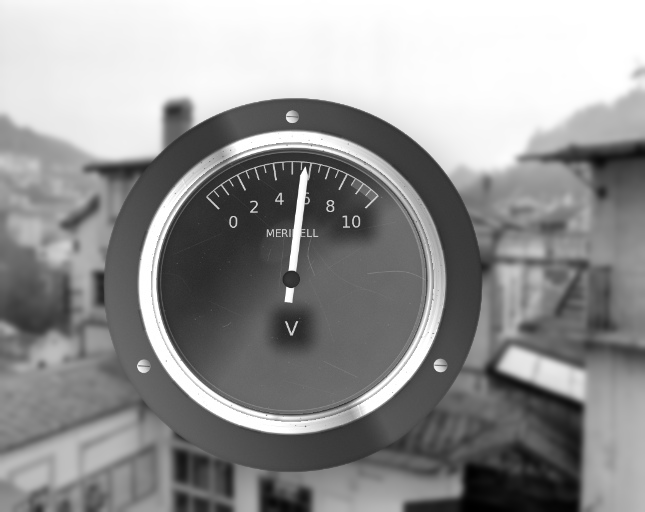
value=5.75 unit=V
